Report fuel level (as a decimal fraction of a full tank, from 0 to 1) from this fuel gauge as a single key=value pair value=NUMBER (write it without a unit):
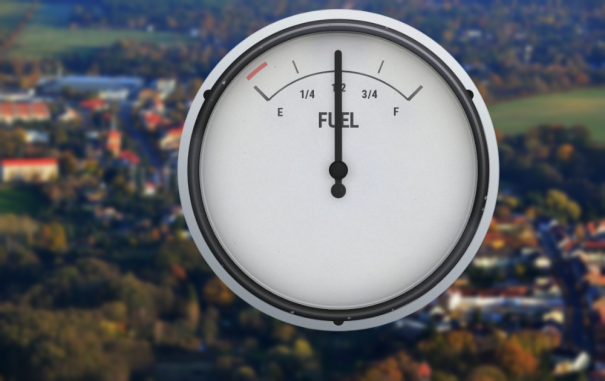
value=0.5
